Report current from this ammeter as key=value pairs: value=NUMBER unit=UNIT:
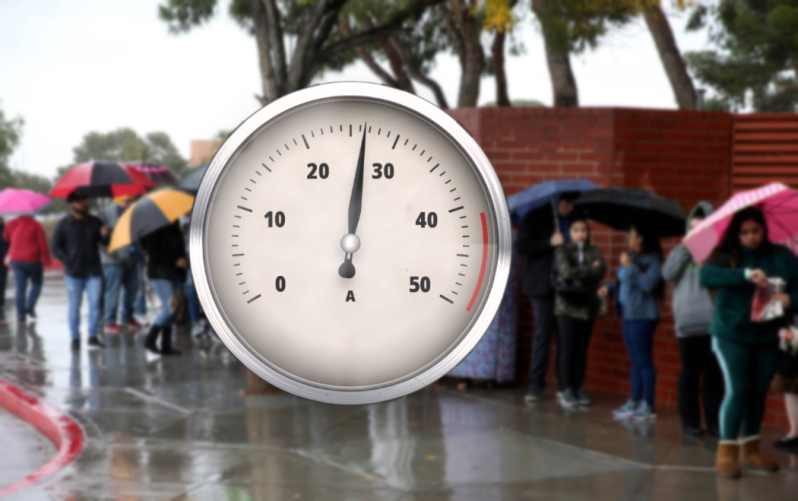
value=26.5 unit=A
